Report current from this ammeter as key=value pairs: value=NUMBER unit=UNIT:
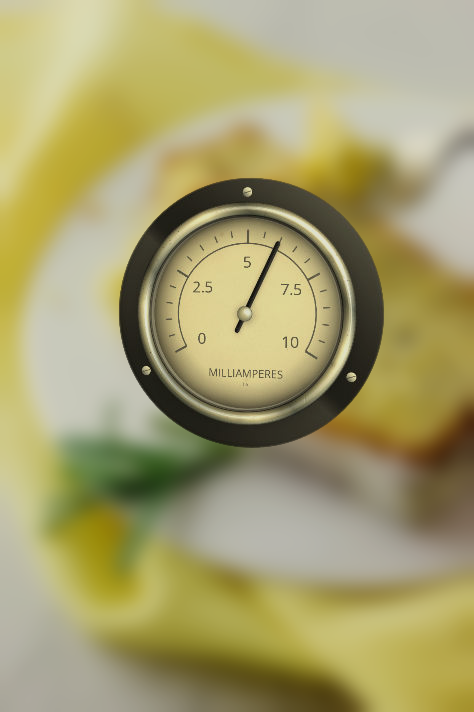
value=6 unit=mA
